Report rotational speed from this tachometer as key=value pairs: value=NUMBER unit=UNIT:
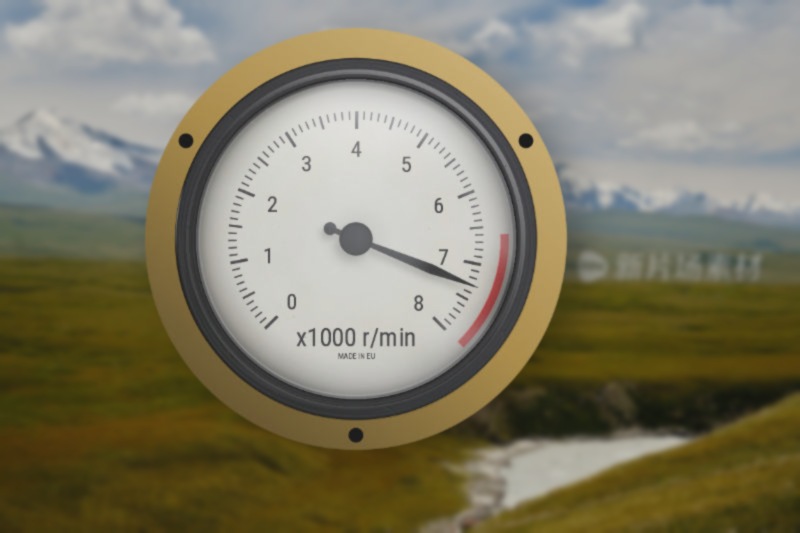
value=7300 unit=rpm
